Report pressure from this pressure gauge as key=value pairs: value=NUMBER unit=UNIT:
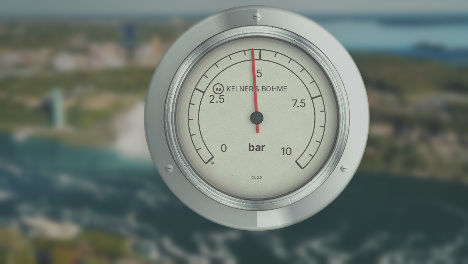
value=4.75 unit=bar
